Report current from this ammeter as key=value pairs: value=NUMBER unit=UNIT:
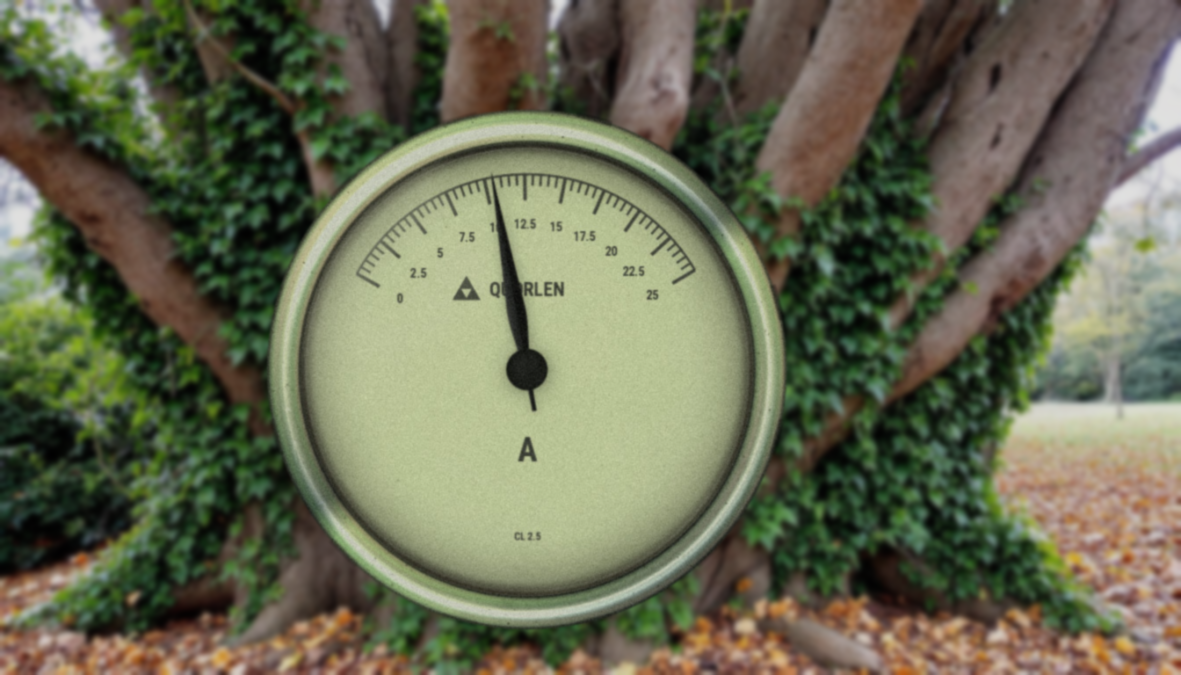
value=10.5 unit=A
